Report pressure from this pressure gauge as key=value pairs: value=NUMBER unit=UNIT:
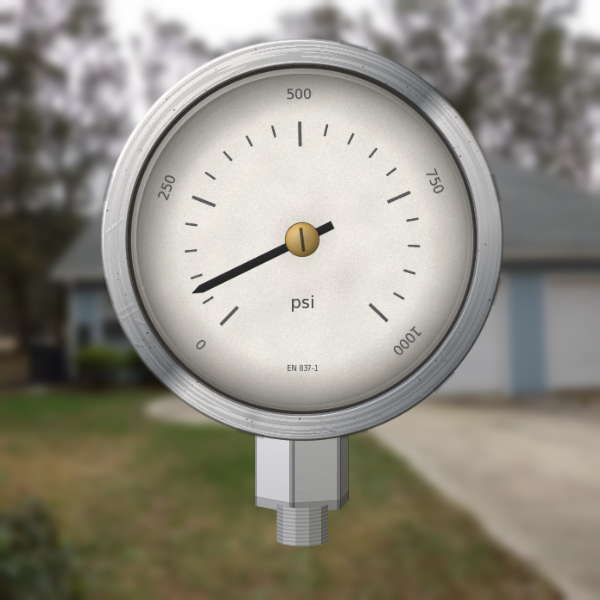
value=75 unit=psi
